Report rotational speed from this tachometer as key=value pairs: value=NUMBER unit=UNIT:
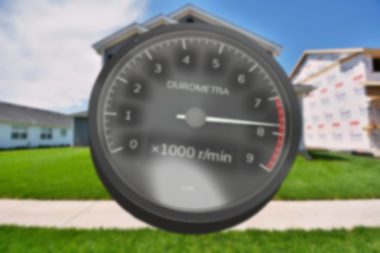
value=7800 unit=rpm
